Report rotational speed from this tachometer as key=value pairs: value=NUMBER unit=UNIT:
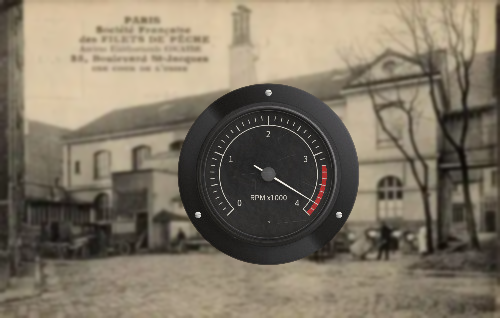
value=3800 unit=rpm
